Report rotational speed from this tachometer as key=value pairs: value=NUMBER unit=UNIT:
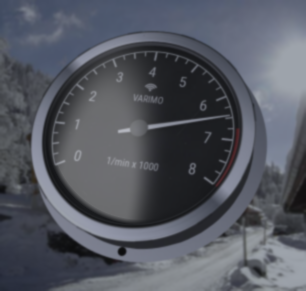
value=6500 unit=rpm
